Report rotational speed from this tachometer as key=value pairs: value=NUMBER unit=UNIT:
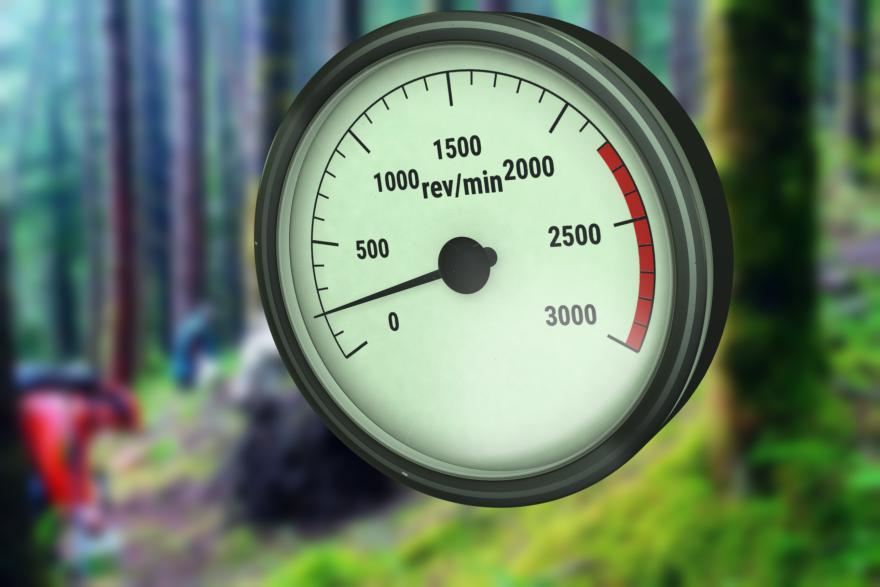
value=200 unit=rpm
